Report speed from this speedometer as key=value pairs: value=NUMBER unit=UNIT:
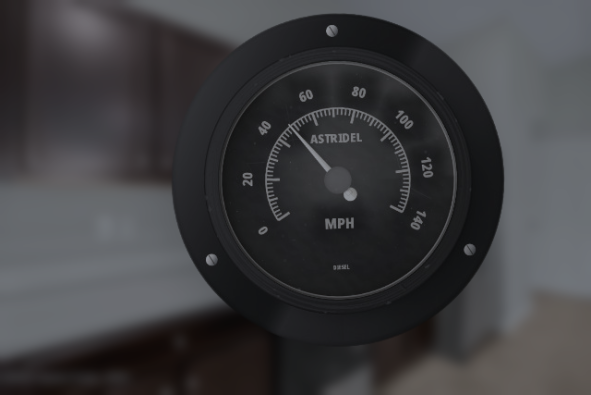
value=48 unit=mph
